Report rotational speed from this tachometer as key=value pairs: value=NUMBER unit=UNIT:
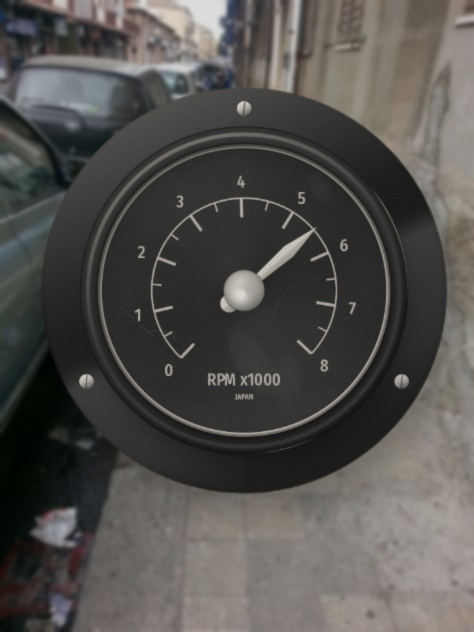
value=5500 unit=rpm
